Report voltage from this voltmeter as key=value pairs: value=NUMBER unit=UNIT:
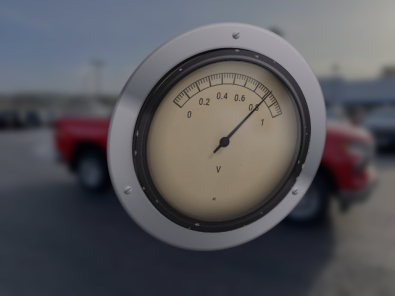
value=0.8 unit=V
